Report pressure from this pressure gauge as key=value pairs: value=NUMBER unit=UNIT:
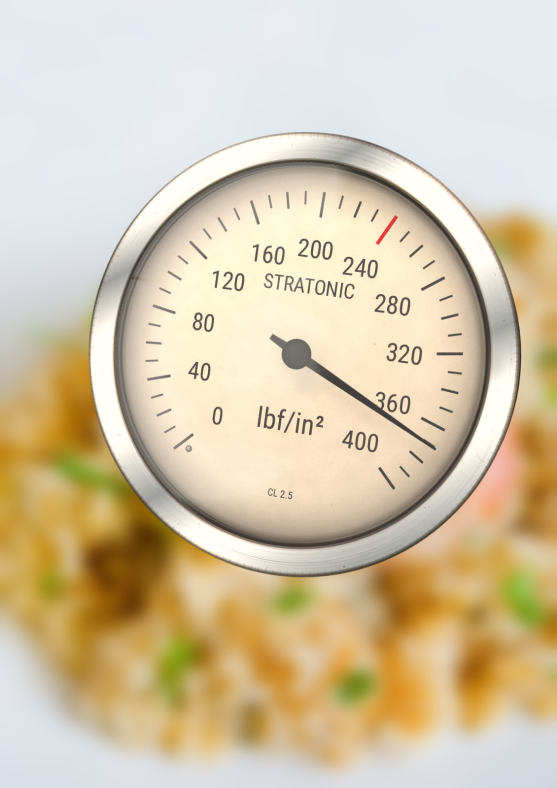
value=370 unit=psi
